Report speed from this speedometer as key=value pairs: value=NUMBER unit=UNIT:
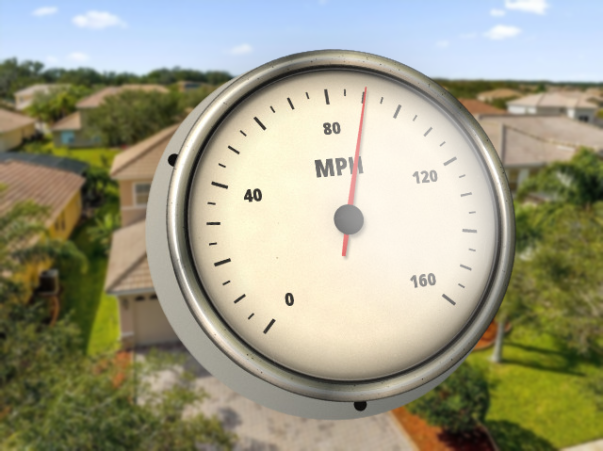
value=90 unit=mph
